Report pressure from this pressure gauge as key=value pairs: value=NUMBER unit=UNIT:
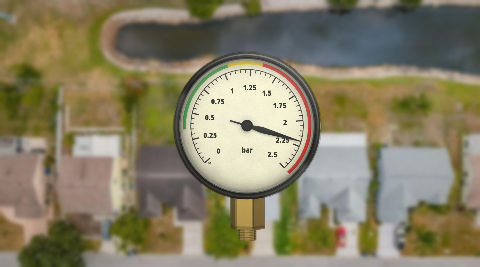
value=2.2 unit=bar
